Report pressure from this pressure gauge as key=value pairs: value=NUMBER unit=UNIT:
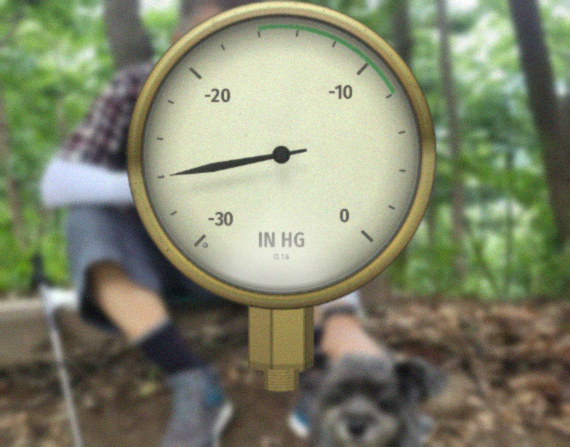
value=-26 unit=inHg
